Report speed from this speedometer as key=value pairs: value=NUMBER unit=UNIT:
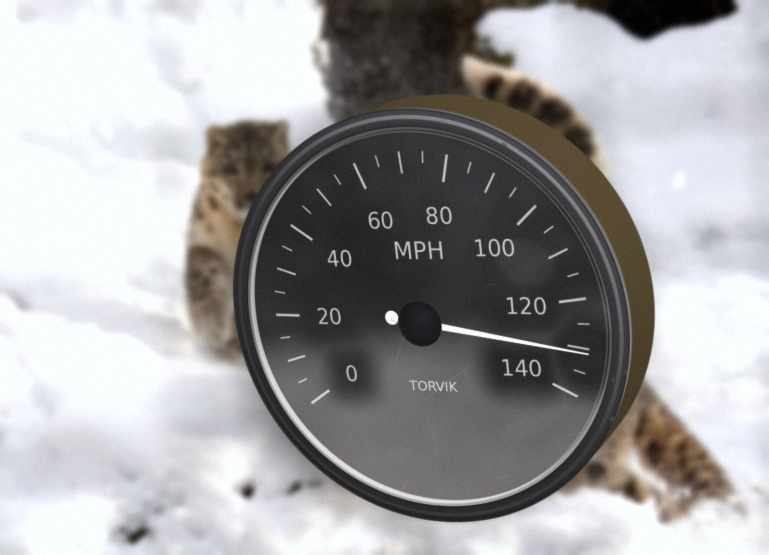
value=130 unit=mph
